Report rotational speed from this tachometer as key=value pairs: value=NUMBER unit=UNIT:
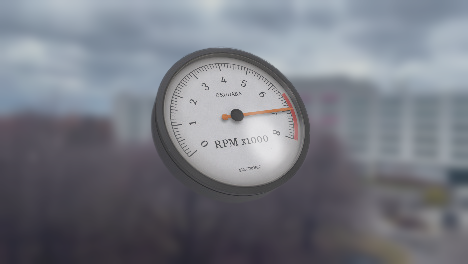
value=7000 unit=rpm
